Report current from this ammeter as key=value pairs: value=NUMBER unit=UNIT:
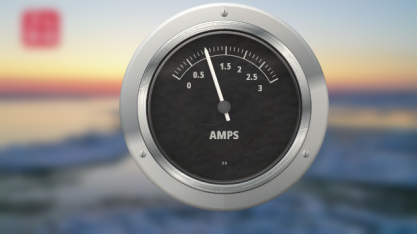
value=1 unit=A
